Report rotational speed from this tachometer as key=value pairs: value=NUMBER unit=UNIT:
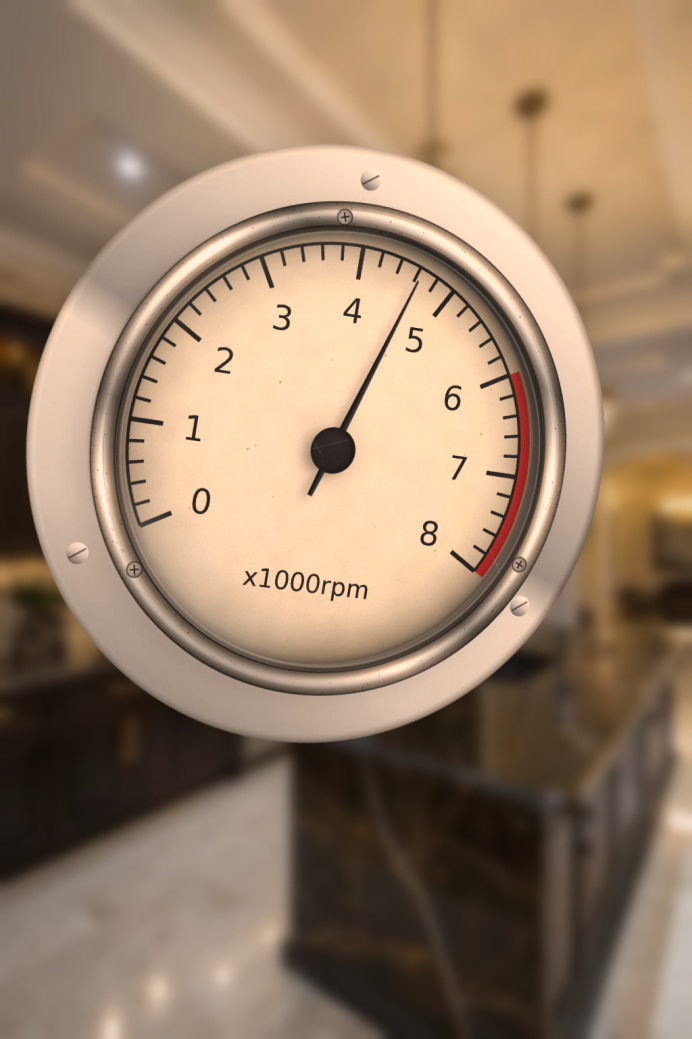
value=4600 unit=rpm
